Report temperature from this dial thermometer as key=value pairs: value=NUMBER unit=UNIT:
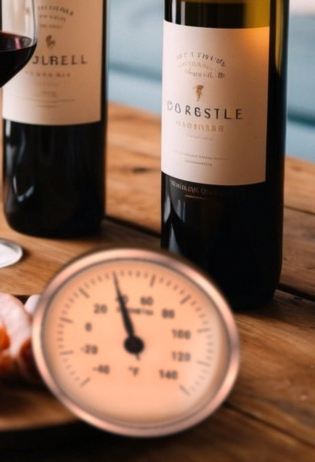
value=40 unit=°F
